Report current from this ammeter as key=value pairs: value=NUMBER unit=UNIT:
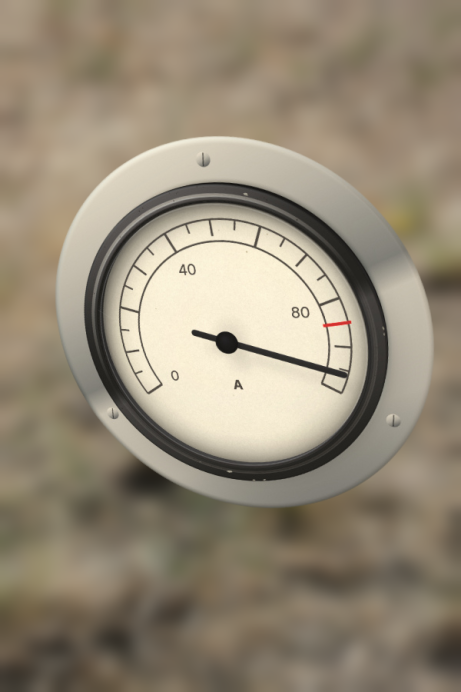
value=95 unit=A
